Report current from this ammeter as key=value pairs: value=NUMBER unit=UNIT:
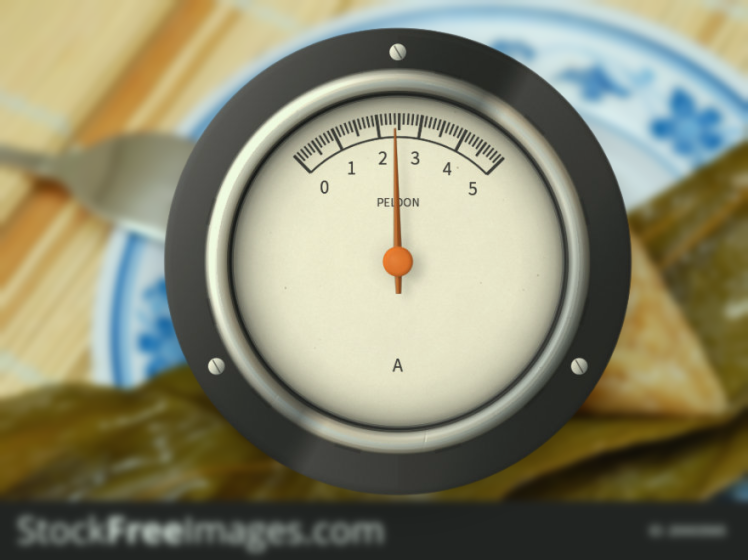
value=2.4 unit=A
